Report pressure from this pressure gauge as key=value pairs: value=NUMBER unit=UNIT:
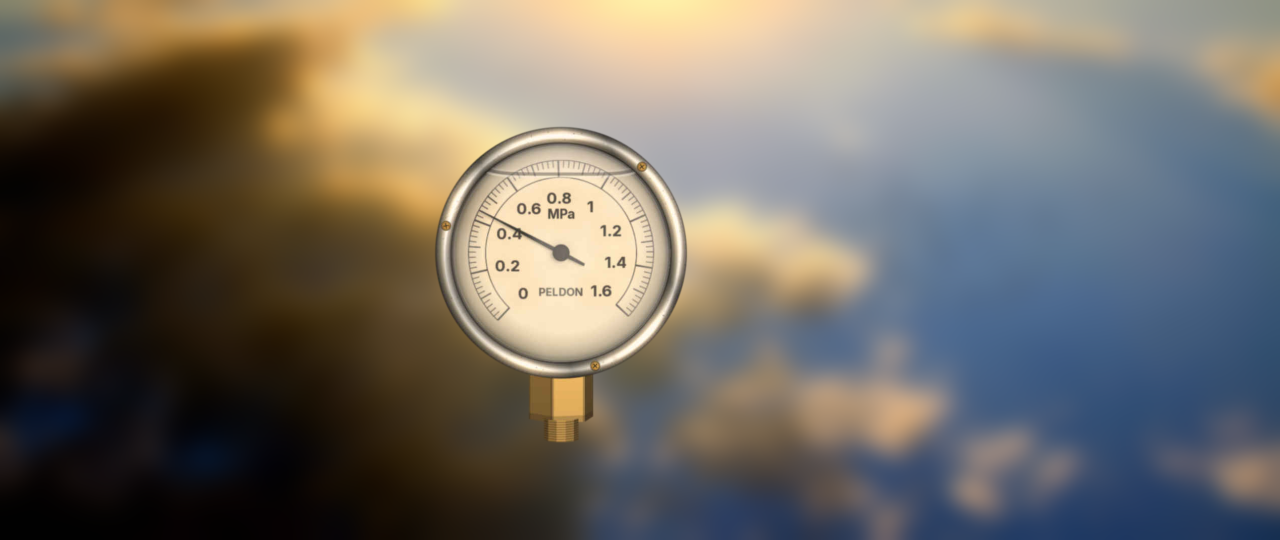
value=0.44 unit=MPa
